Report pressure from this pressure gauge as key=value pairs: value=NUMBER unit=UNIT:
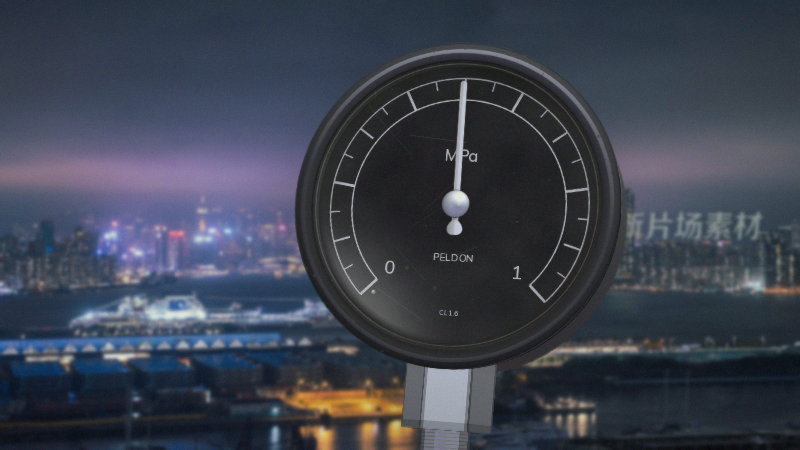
value=0.5 unit=MPa
